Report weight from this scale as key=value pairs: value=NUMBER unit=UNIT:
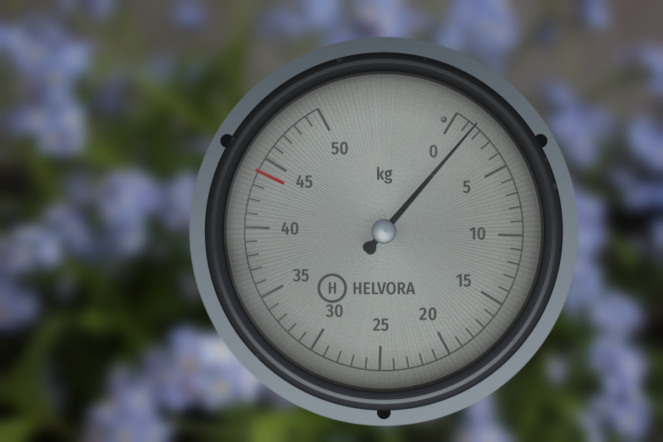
value=1.5 unit=kg
